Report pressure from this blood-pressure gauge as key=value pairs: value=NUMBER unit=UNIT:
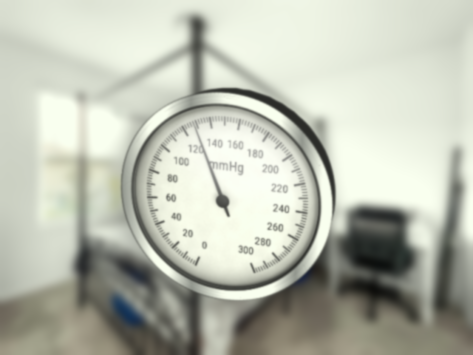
value=130 unit=mmHg
